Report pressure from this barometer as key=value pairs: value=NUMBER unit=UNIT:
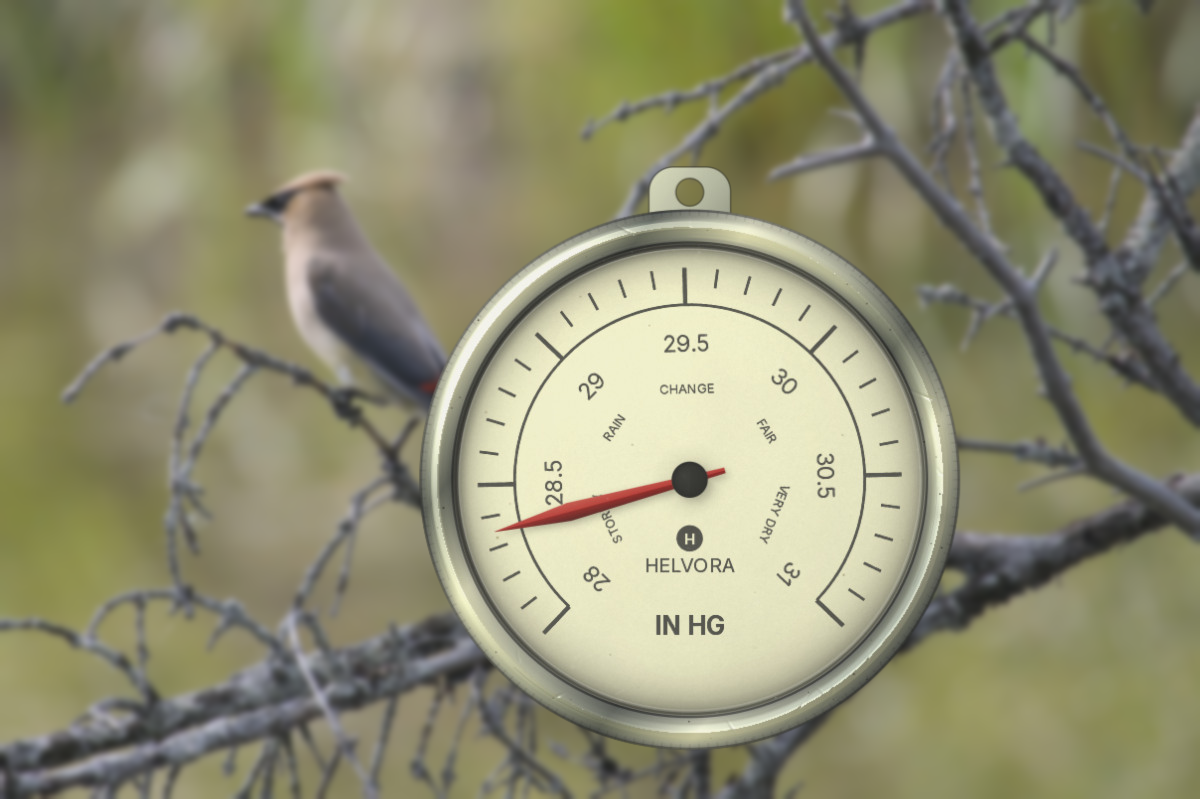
value=28.35 unit=inHg
